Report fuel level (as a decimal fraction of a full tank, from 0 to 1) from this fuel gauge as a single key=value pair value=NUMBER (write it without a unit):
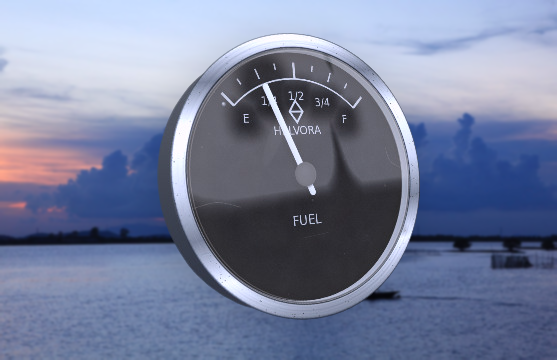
value=0.25
